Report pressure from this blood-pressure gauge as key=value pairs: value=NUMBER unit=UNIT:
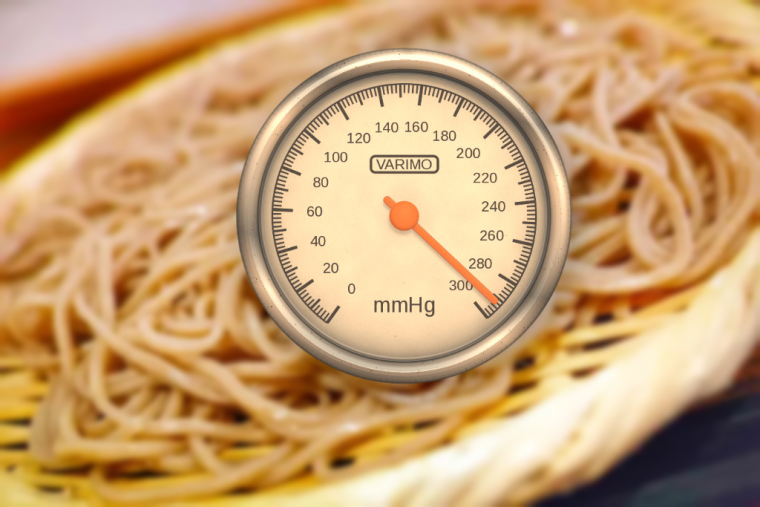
value=292 unit=mmHg
